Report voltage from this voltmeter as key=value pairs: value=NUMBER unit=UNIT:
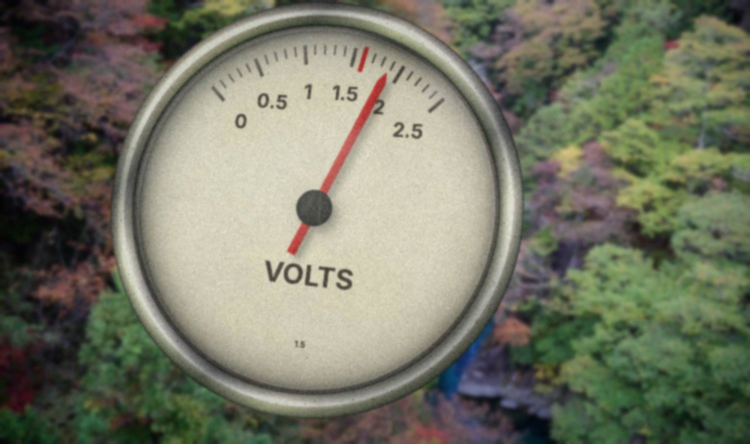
value=1.9 unit=V
